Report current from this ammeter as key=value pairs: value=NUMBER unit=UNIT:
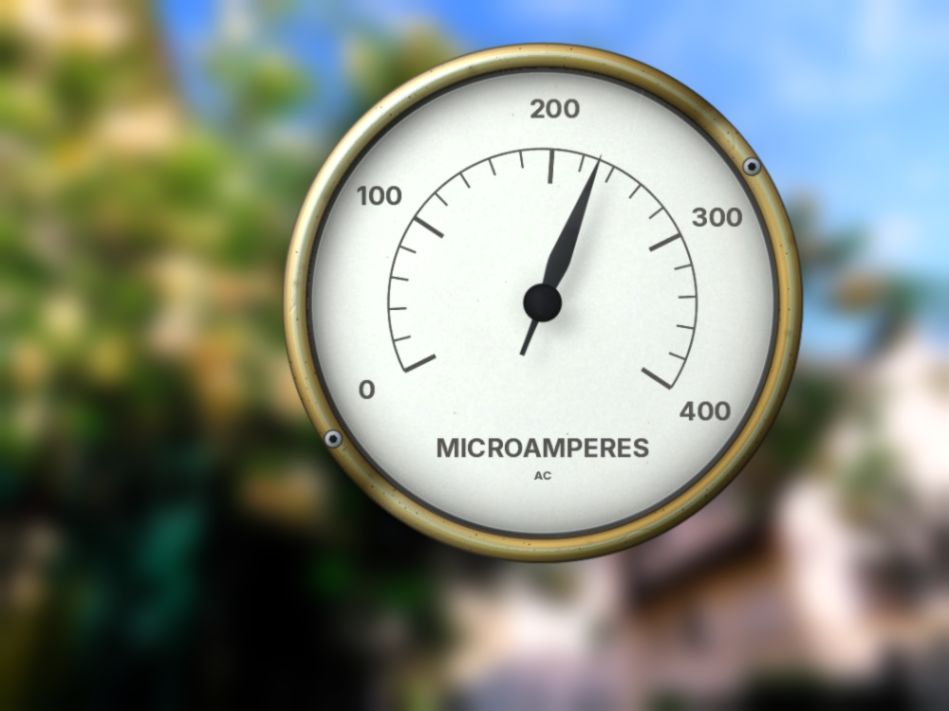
value=230 unit=µA
